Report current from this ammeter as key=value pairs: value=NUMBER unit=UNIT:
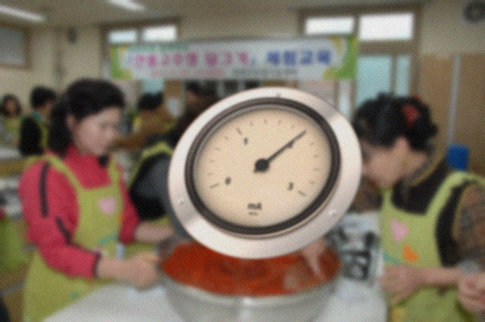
value=2 unit=mA
